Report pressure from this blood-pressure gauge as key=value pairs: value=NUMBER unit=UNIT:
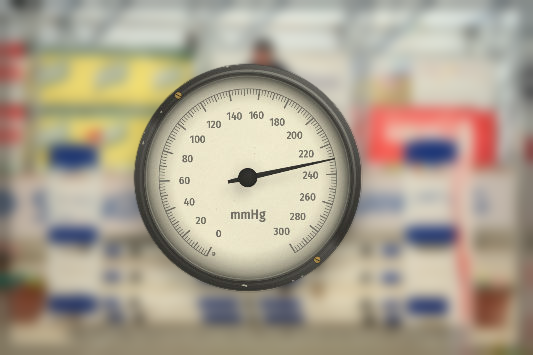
value=230 unit=mmHg
